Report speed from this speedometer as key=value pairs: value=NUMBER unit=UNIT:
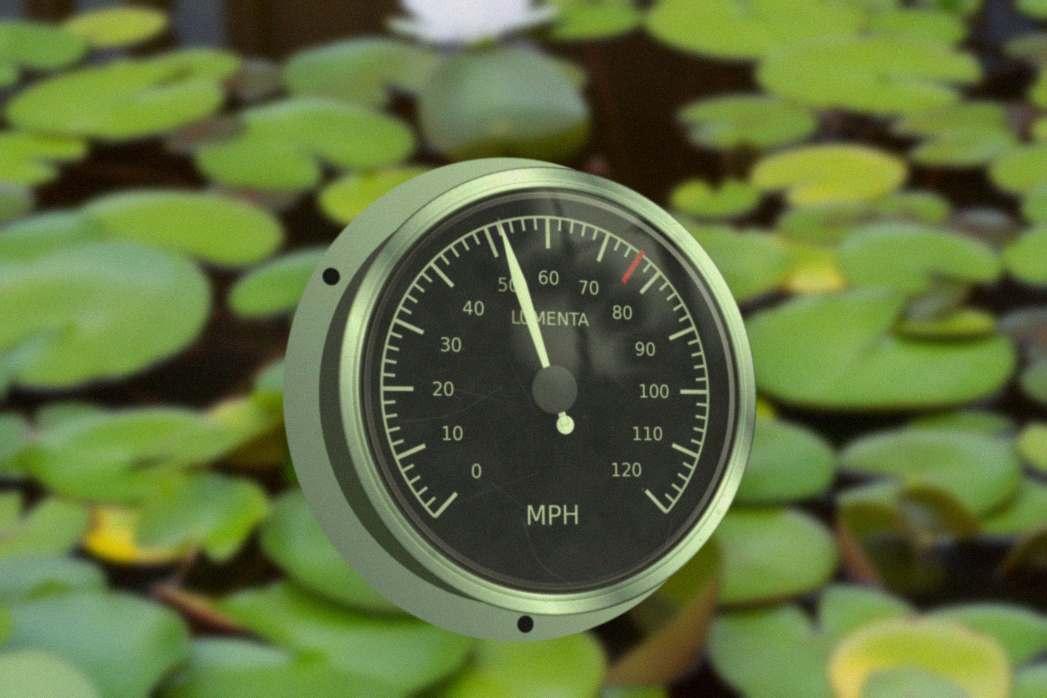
value=52 unit=mph
